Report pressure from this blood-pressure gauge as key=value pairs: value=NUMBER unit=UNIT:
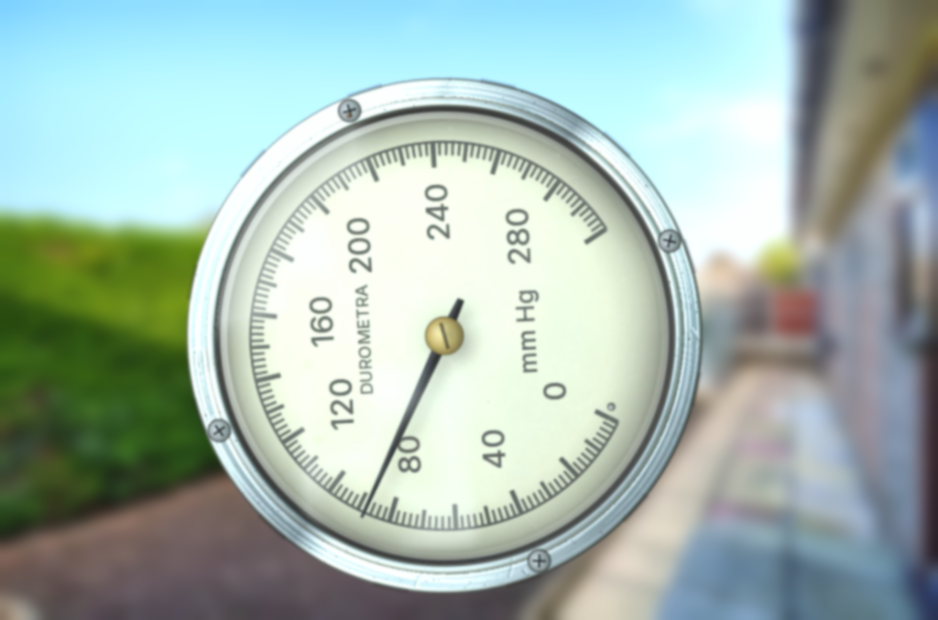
value=88 unit=mmHg
